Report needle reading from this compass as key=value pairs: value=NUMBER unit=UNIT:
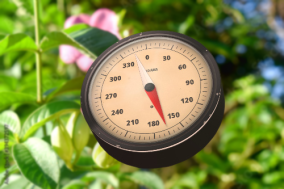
value=165 unit=°
